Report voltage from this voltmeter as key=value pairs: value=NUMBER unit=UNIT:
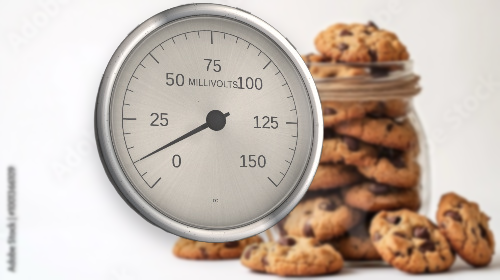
value=10 unit=mV
